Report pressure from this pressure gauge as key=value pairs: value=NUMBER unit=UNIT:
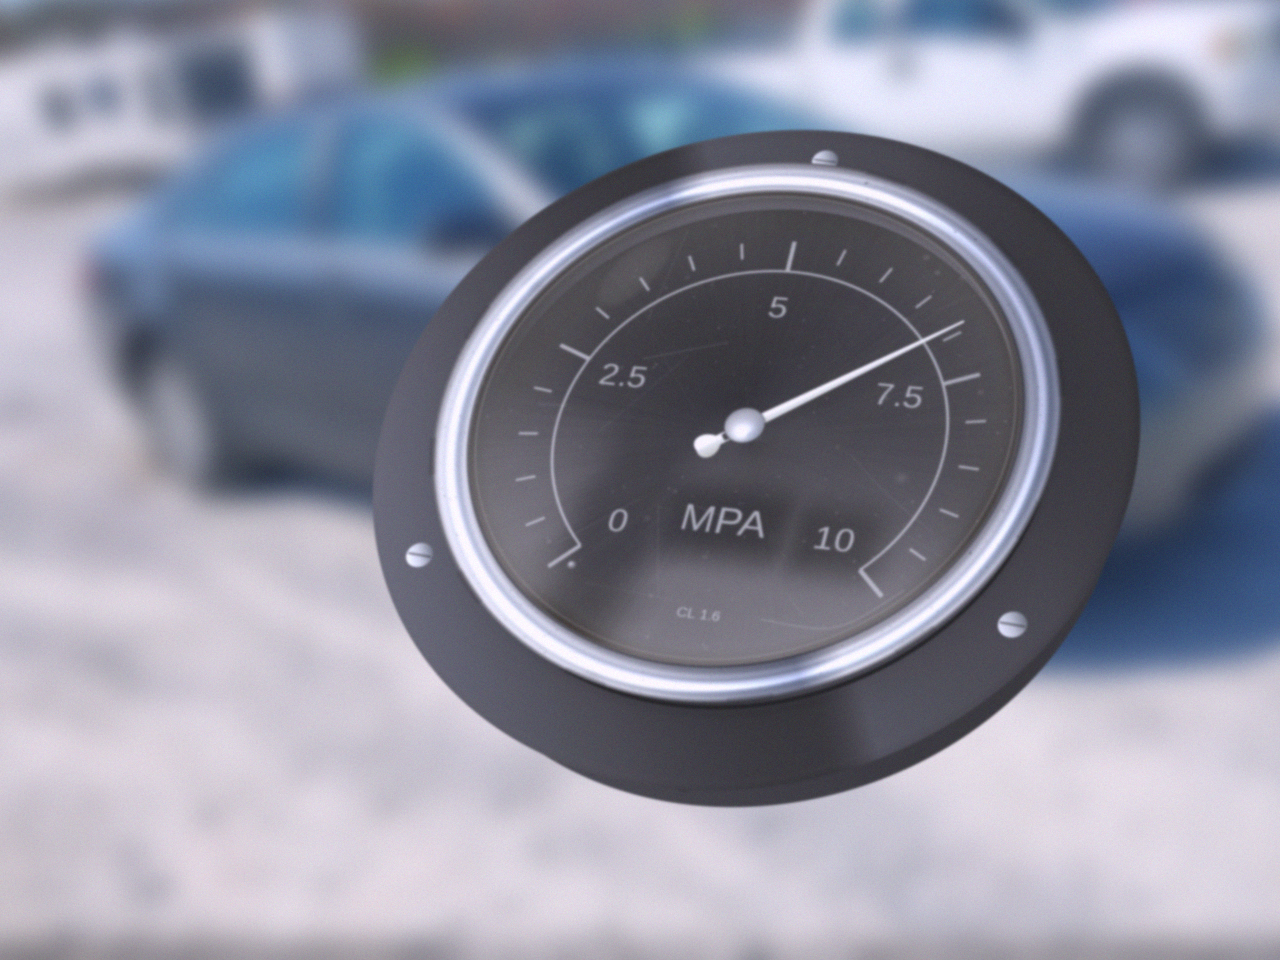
value=7 unit=MPa
